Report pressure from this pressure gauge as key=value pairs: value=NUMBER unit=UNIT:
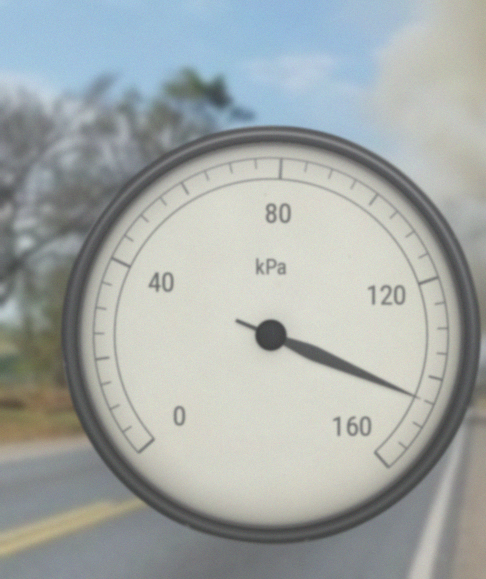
value=145 unit=kPa
